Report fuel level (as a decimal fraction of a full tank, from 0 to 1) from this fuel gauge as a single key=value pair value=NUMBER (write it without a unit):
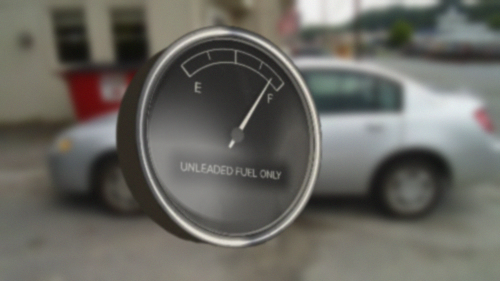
value=0.875
